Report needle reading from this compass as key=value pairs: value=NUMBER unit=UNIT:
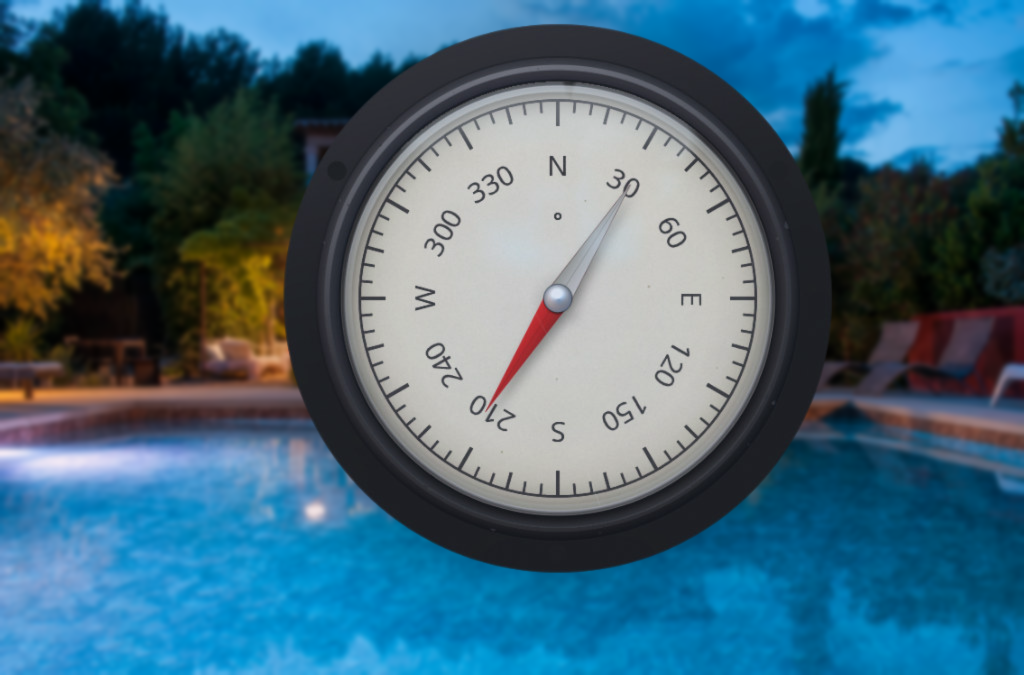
value=212.5 unit=°
